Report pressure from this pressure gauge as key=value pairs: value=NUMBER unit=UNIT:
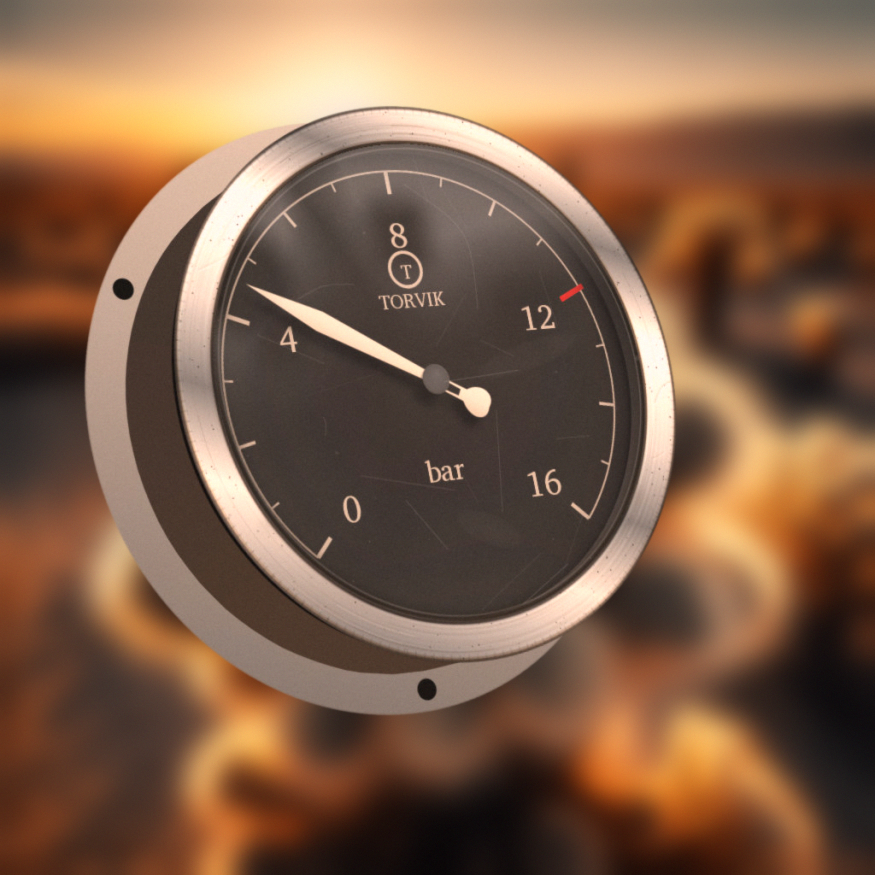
value=4.5 unit=bar
